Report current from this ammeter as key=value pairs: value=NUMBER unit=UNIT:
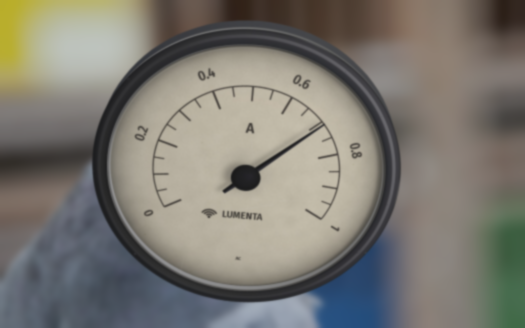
value=0.7 unit=A
